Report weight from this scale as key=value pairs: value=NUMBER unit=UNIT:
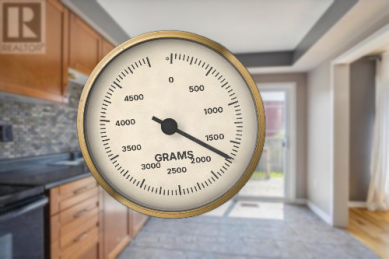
value=1700 unit=g
